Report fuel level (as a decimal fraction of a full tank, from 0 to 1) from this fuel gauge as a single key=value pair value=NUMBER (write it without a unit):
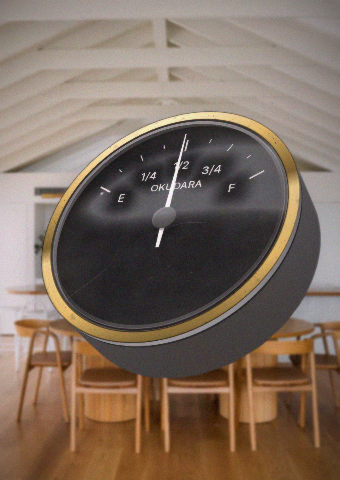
value=0.5
